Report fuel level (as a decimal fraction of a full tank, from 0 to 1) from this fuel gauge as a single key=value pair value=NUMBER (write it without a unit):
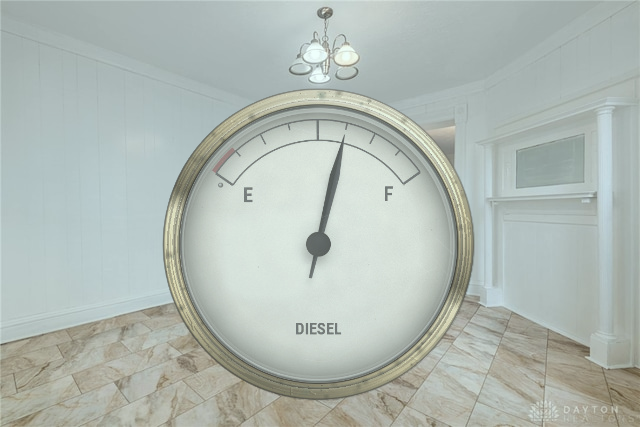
value=0.625
